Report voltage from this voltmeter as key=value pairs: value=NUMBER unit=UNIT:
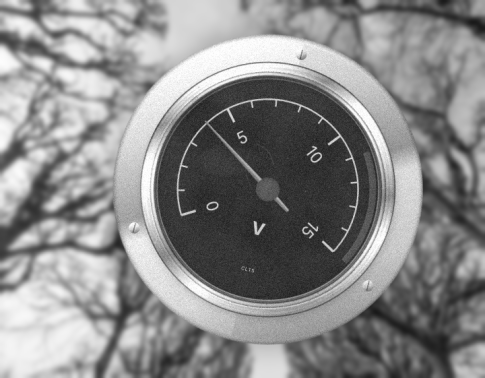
value=4 unit=V
